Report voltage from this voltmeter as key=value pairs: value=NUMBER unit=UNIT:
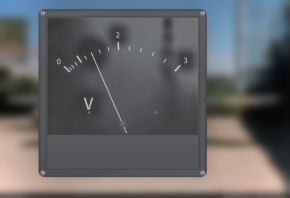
value=1.4 unit=V
